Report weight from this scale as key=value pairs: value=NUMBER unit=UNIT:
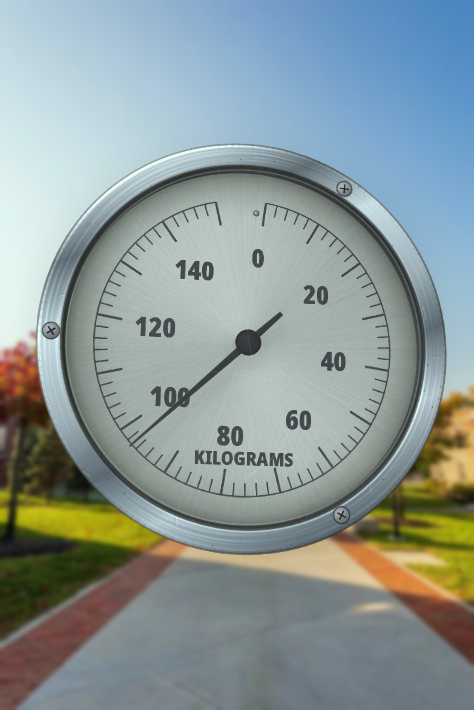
value=97 unit=kg
